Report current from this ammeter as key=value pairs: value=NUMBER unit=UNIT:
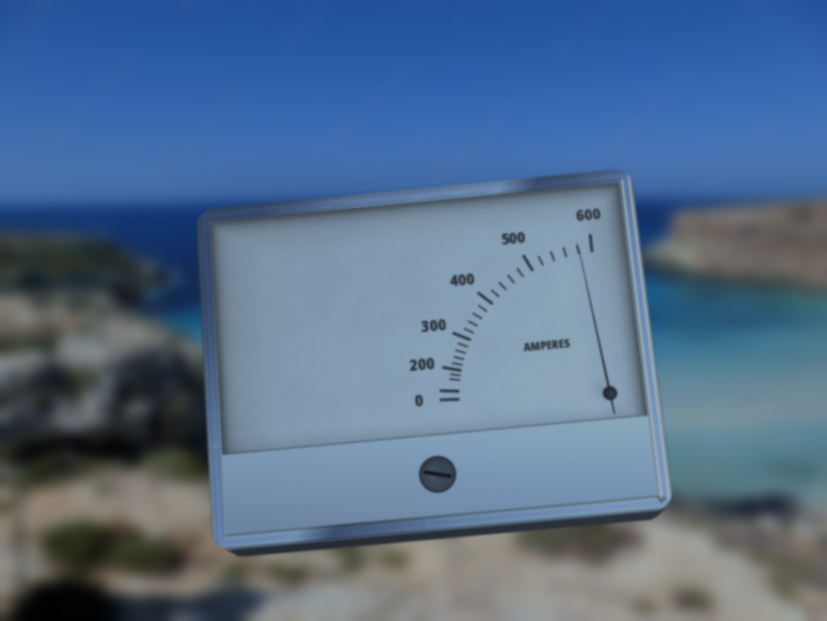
value=580 unit=A
